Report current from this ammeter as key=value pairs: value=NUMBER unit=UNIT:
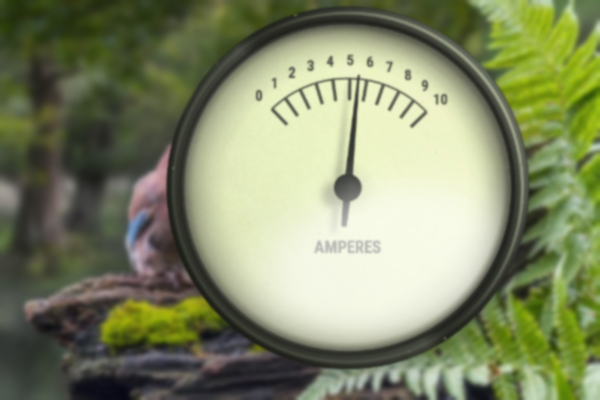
value=5.5 unit=A
